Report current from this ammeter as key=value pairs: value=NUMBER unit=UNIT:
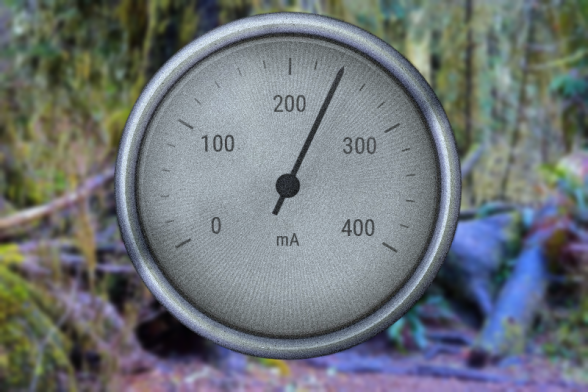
value=240 unit=mA
